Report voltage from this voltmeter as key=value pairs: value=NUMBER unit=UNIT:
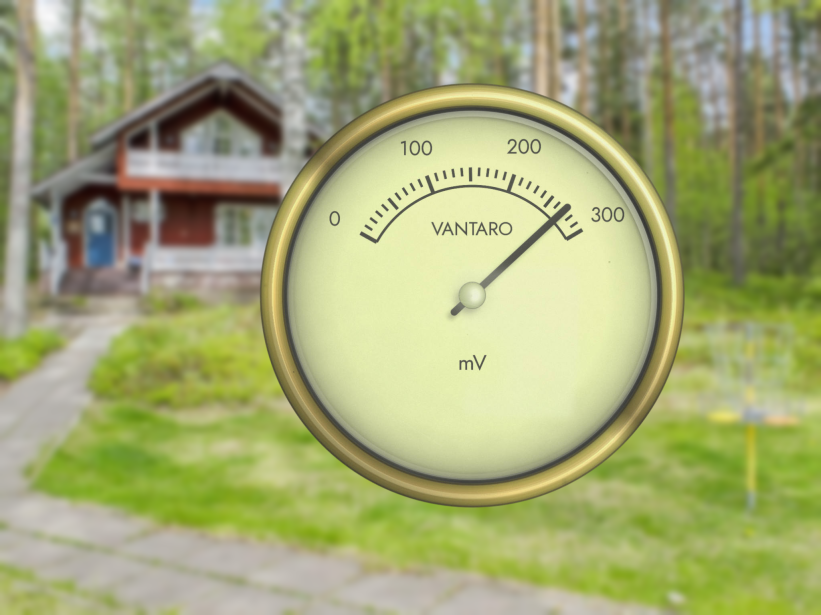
value=270 unit=mV
